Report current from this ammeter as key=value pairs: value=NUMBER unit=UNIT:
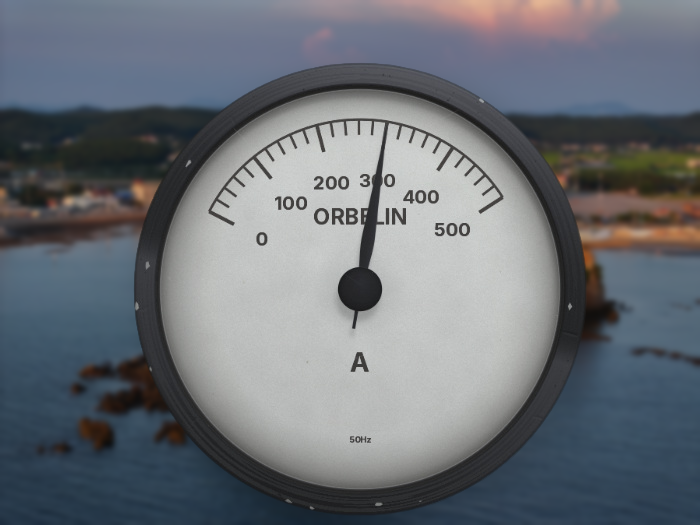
value=300 unit=A
